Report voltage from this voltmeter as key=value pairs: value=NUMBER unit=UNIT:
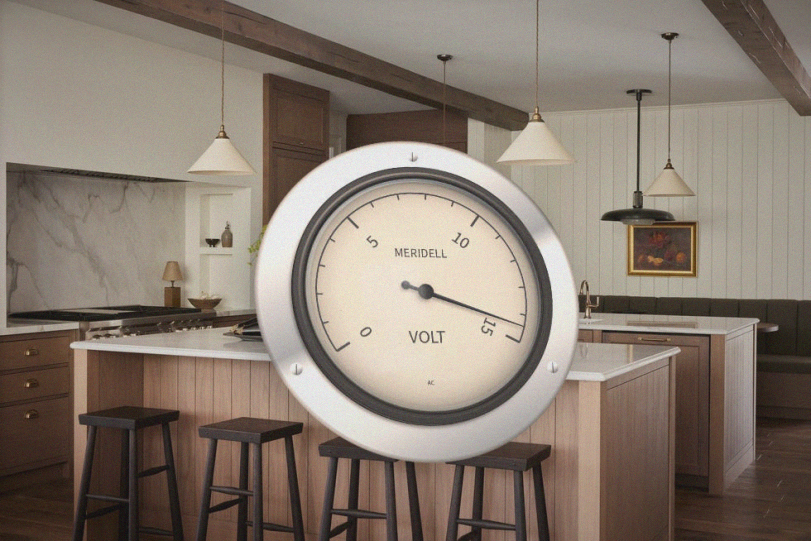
value=14.5 unit=V
